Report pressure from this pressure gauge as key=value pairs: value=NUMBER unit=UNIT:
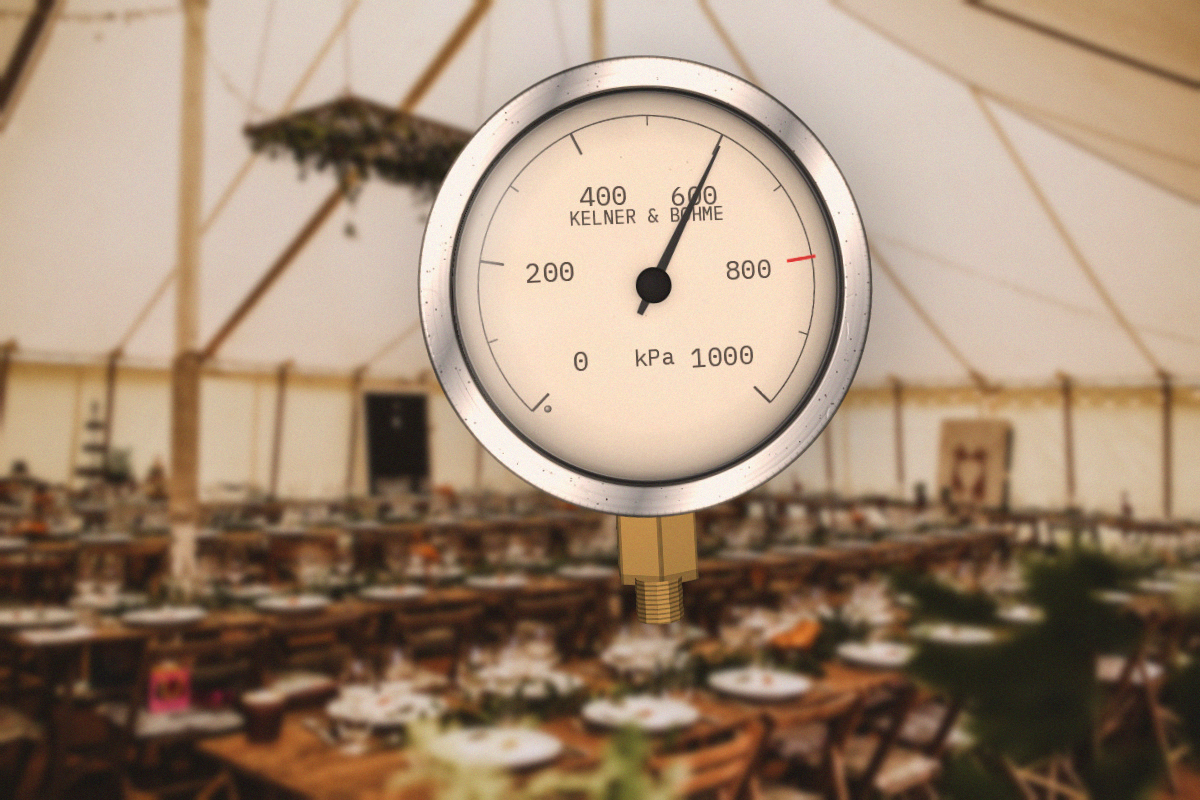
value=600 unit=kPa
